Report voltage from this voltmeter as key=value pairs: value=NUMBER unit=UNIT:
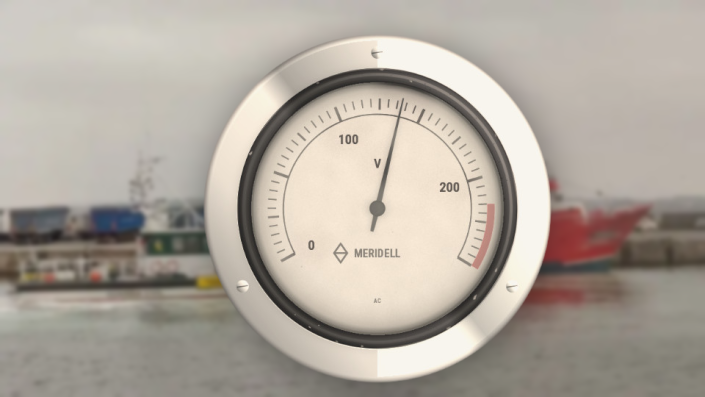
value=137.5 unit=V
